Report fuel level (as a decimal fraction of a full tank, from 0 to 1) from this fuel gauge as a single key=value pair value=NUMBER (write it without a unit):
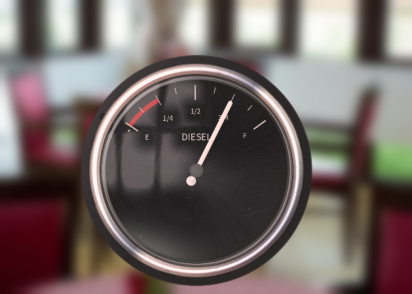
value=0.75
